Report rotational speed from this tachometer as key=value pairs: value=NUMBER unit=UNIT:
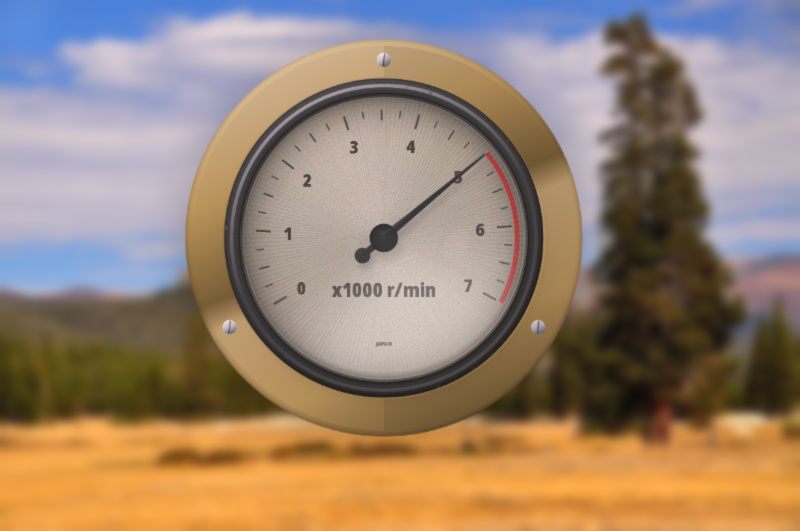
value=5000 unit=rpm
